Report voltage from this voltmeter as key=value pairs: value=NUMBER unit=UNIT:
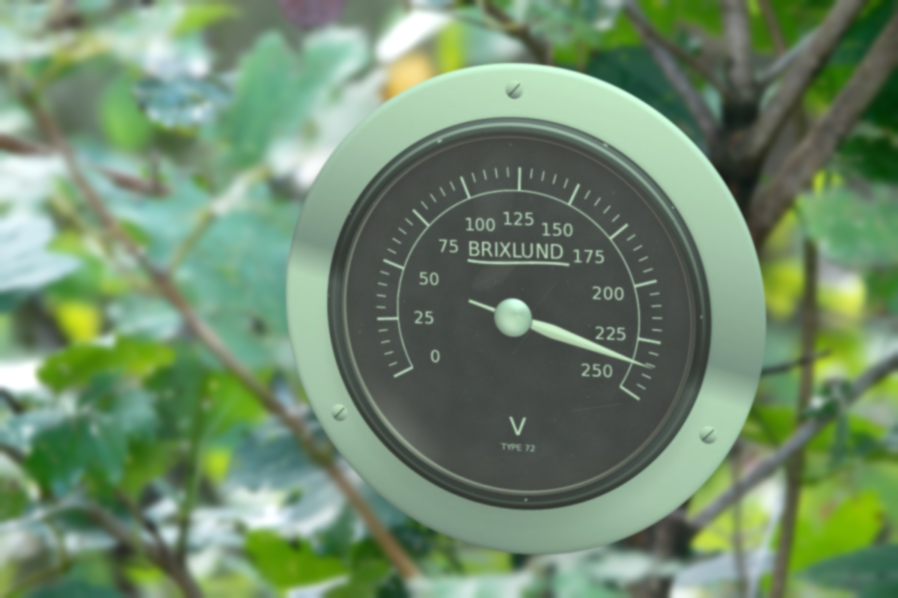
value=235 unit=V
